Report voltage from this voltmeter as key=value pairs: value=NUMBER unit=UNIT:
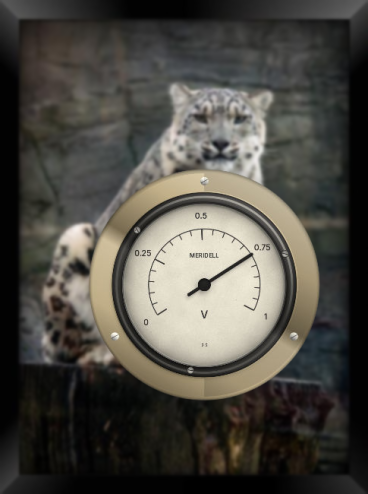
value=0.75 unit=V
